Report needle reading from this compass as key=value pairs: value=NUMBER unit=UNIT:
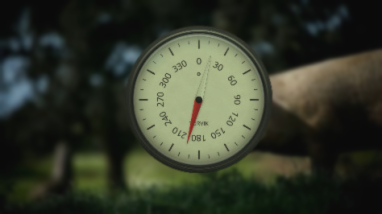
value=195 unit=°
